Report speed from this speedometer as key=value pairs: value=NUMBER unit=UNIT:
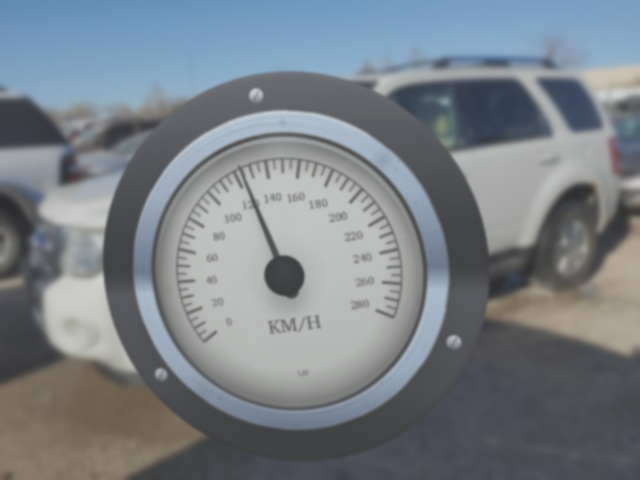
value=125 unit=km/h
